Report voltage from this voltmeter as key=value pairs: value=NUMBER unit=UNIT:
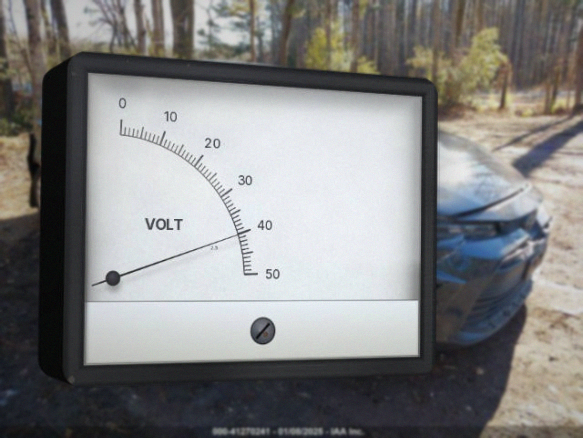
value=40 unit=V
